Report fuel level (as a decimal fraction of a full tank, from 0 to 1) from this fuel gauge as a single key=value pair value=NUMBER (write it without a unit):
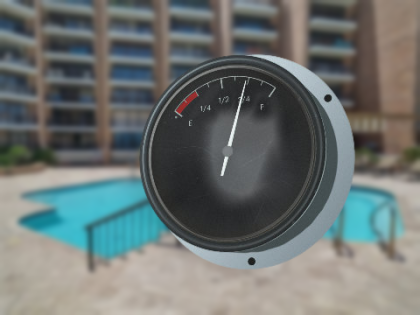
value=0.75
